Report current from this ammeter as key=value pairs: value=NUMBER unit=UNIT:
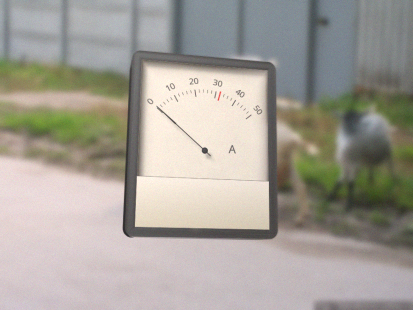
value=0 unit=A
